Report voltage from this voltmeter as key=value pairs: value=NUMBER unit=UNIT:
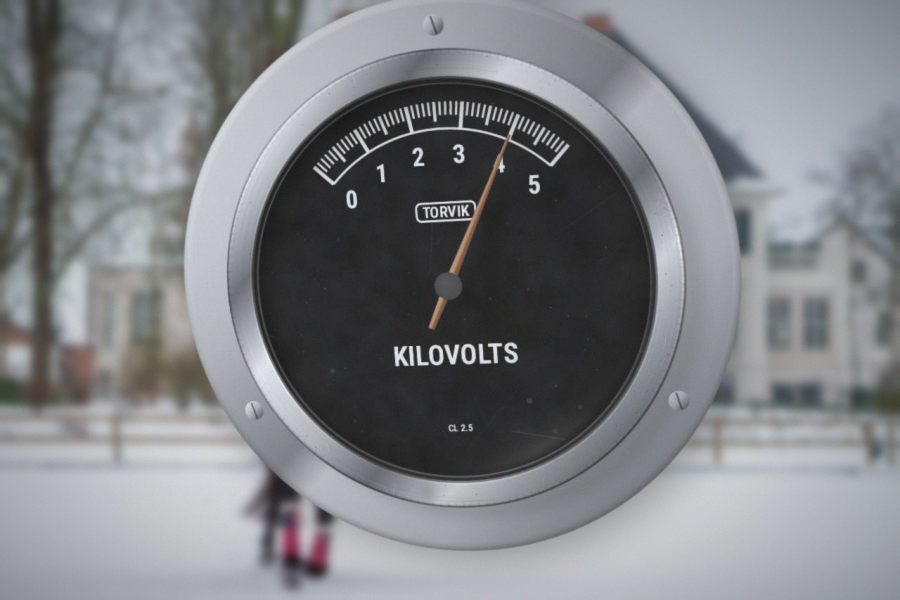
value=4 unit=kV
